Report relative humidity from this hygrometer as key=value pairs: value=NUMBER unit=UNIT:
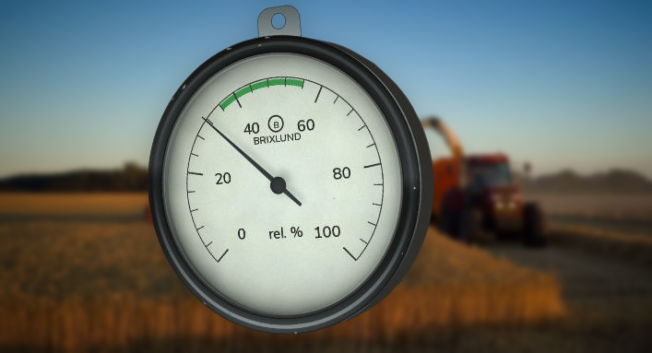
value=32 unit=%
